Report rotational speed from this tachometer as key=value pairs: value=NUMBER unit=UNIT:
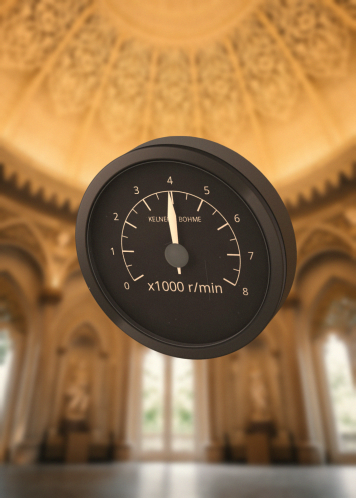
value=4000 unit=rpm
